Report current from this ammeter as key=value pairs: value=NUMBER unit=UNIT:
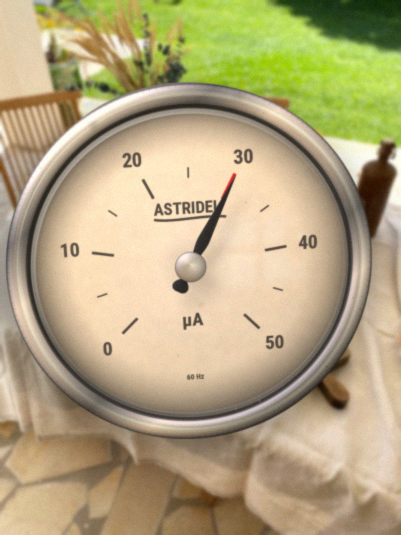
value=30 unit=µA
